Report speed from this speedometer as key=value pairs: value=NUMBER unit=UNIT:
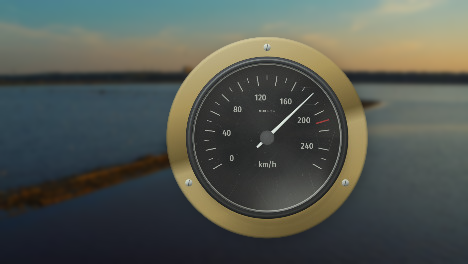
value=180 unit=km/h
